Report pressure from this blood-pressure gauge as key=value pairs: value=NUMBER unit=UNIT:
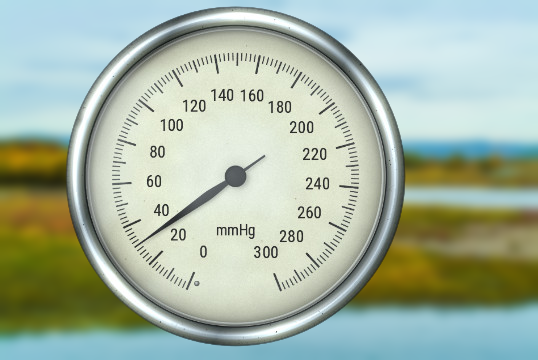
value=30 unit=mmHg
